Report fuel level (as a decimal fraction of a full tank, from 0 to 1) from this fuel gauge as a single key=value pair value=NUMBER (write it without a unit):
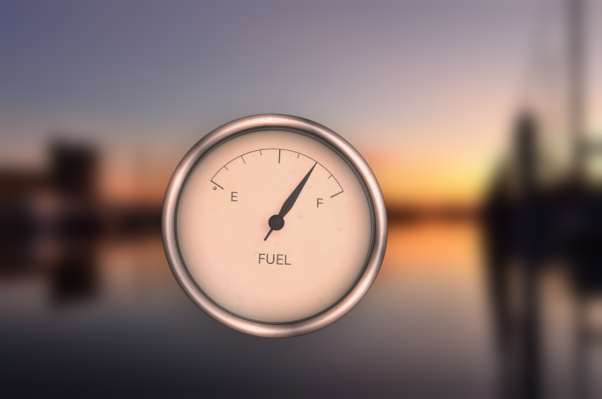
value=0.75
